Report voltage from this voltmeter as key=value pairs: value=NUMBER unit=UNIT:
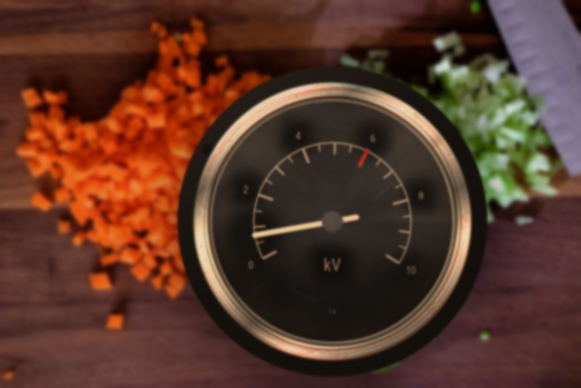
value=0.75 unit=kV
